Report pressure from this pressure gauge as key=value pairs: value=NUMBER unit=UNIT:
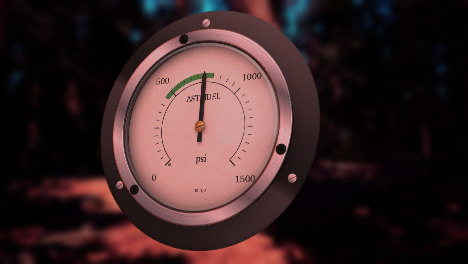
value=750 unit=psi
